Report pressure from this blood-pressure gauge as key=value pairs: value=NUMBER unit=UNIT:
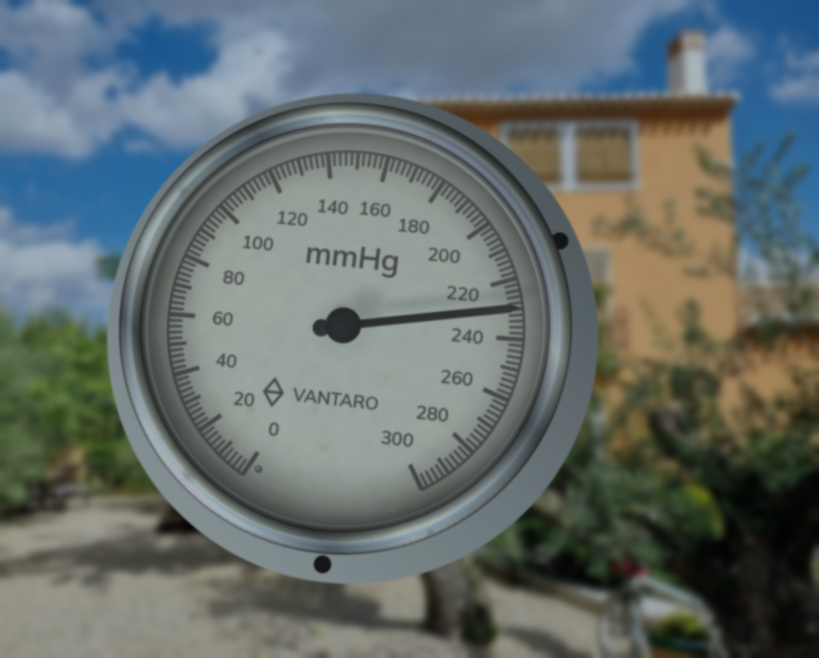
value=230 unit=mmHg
